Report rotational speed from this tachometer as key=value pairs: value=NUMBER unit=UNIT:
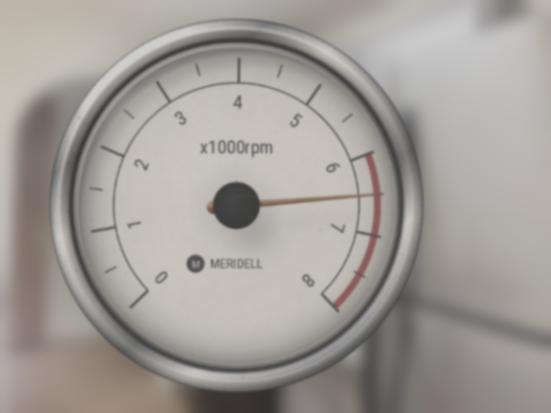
value=6500 unit=rpm
